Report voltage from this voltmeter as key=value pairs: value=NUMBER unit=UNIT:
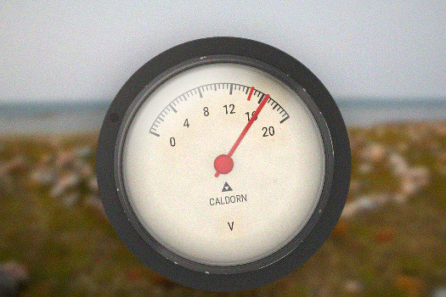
value=16.5 unit=V
